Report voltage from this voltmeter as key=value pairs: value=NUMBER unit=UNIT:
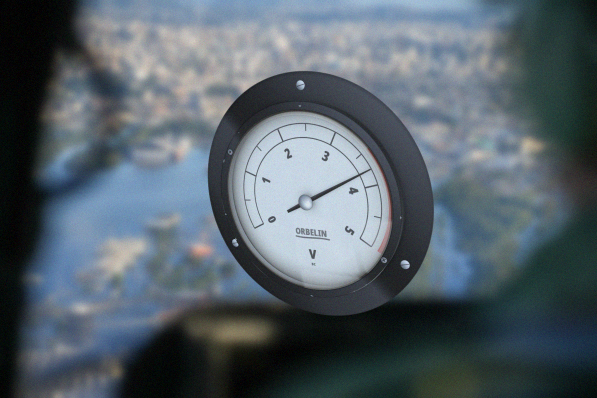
value=3.75 unit=V
